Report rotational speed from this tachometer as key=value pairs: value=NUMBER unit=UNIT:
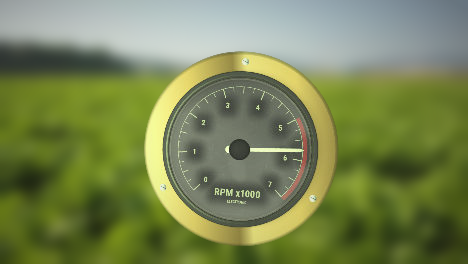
value=5750 unit=rpm
